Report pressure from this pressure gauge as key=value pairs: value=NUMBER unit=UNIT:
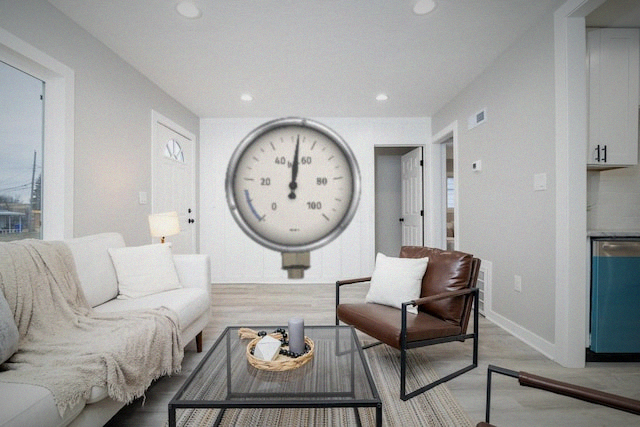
value=52.5 unit=bar
